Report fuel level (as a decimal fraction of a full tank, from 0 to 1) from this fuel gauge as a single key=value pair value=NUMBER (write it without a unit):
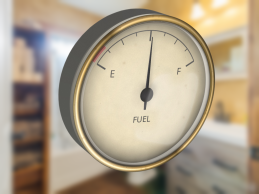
value=0.5
